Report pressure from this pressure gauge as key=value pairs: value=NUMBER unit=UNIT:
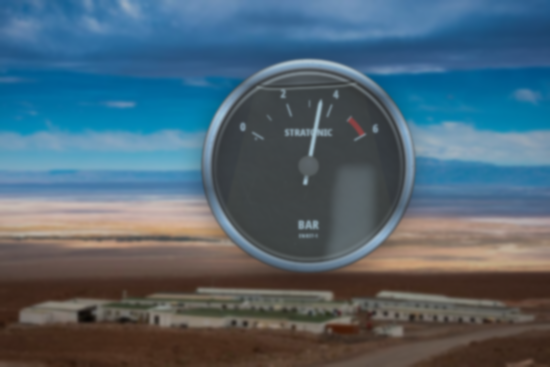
value=3.5 unit=bar
